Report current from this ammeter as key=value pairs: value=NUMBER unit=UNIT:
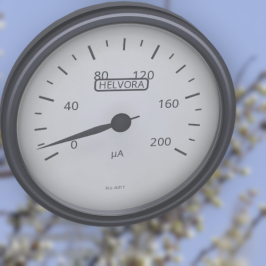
value=10 unit=µA
